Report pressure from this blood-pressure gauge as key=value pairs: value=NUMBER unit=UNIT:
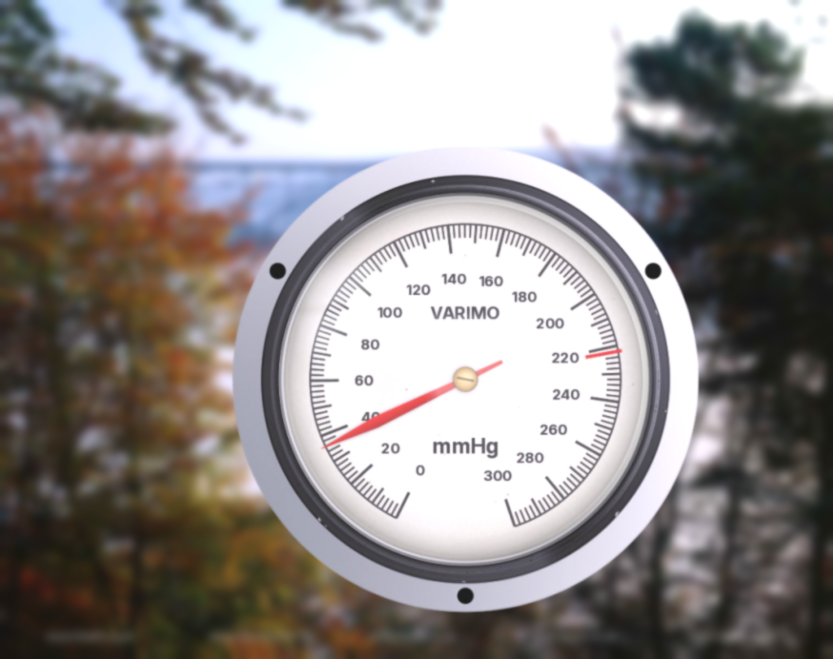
value=36 unit=mmHg
